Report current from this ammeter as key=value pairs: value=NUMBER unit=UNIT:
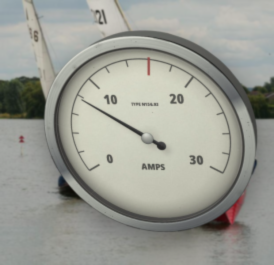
value=8 unit=A
